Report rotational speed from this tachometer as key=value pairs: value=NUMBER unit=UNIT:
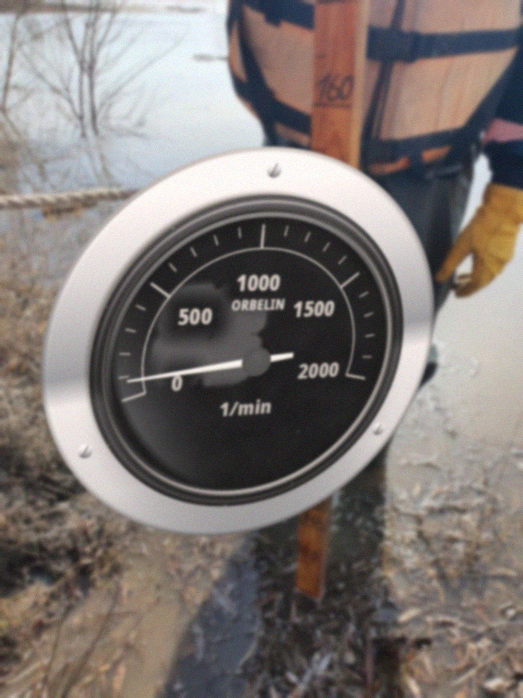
value=100 unit=rpm
